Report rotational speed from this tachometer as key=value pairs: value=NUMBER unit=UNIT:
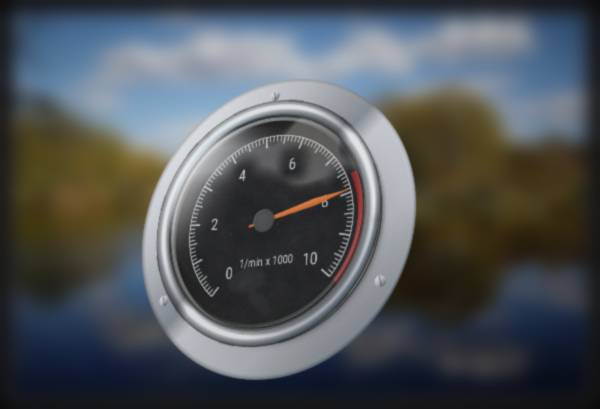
value=8000 unit=rpm
